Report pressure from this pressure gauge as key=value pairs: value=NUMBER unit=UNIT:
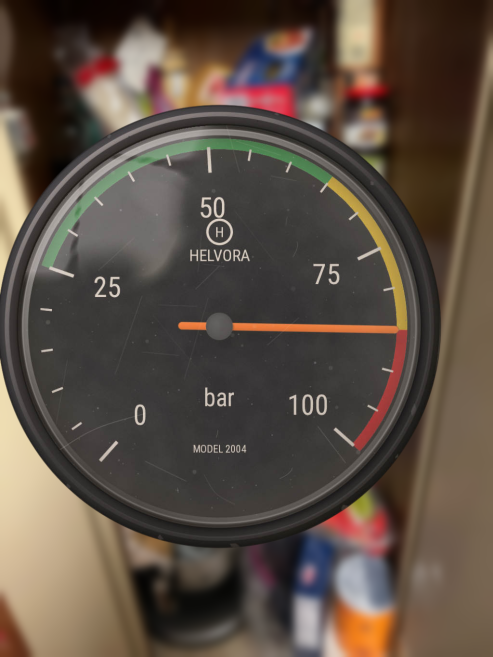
value=85 unit=bar
